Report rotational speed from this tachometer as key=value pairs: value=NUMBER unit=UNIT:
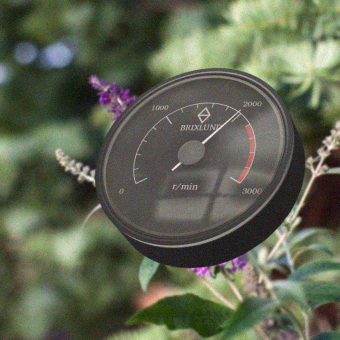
value=2000 unit=rpm
